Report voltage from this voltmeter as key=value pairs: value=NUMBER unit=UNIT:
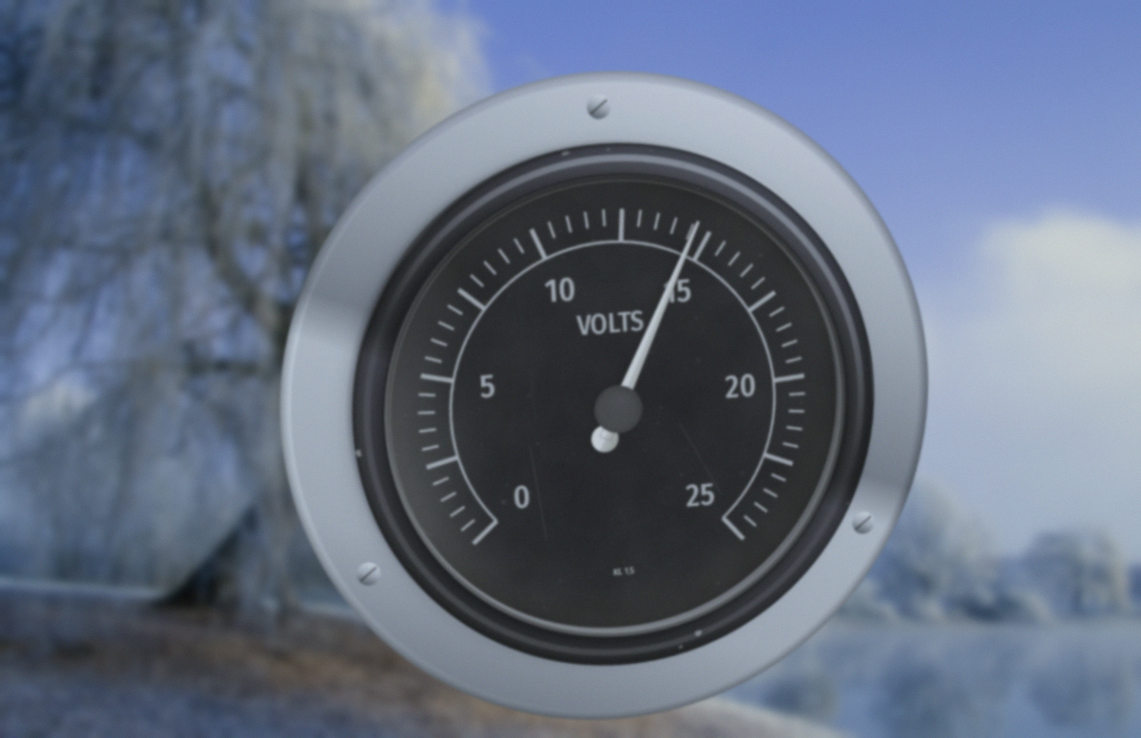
value=14.5 unit=V
